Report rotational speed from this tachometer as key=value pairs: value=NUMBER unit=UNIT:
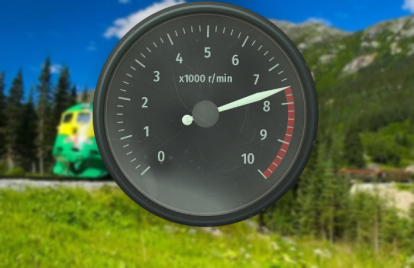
value=7600 unit=rpm
